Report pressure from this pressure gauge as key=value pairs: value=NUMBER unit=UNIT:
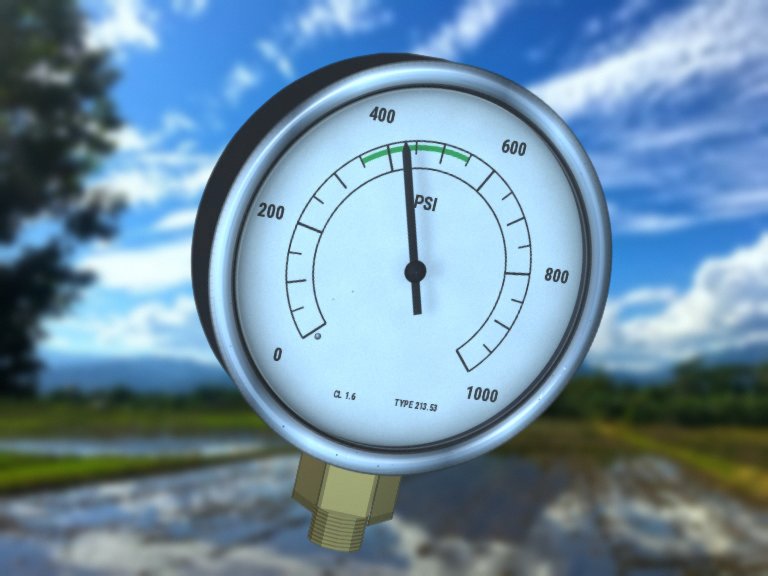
value=425 unit=psi
